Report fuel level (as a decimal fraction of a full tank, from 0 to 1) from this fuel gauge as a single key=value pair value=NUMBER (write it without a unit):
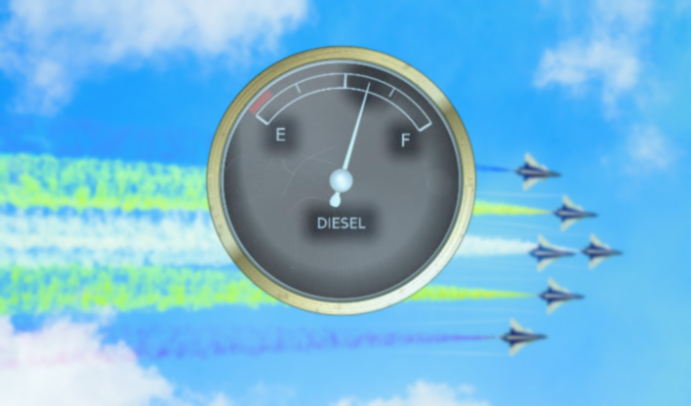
value=0.625
